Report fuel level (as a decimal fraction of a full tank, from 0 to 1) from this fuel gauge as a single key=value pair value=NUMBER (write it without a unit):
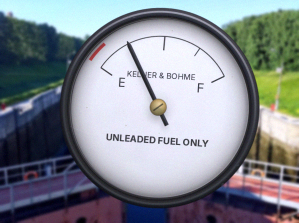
value=0.25
